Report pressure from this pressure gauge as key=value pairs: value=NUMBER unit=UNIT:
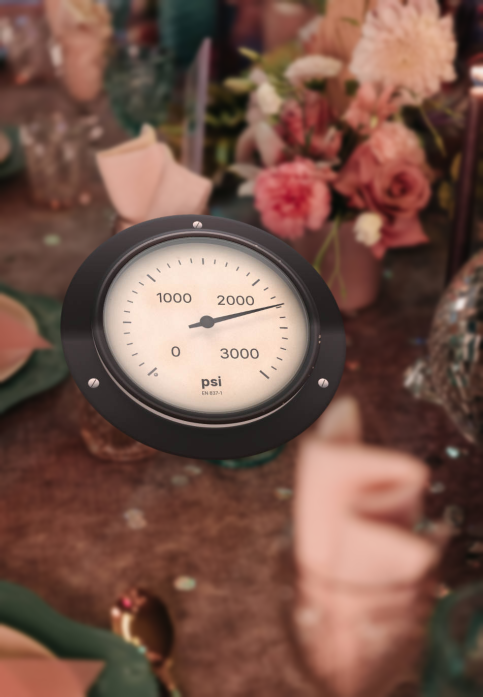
value=2300 unit=psi
